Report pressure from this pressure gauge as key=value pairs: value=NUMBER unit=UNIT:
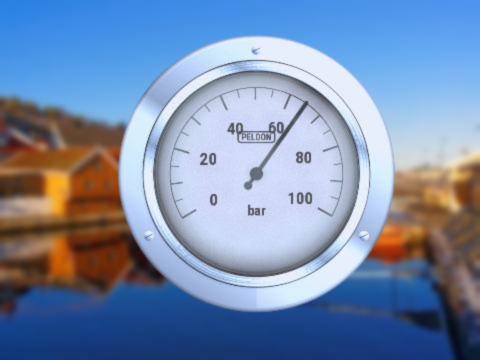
value=65 unit=bar
